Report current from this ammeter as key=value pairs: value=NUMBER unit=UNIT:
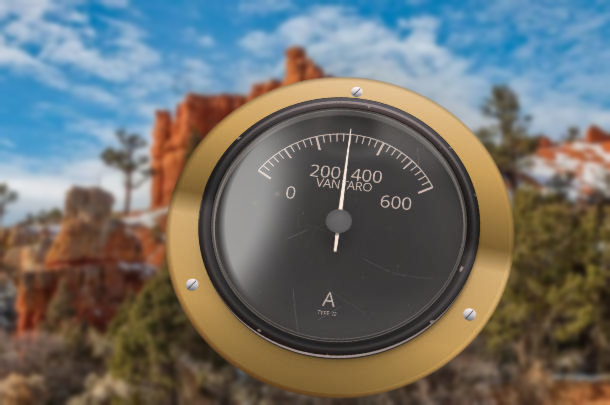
value=300 unit=A
